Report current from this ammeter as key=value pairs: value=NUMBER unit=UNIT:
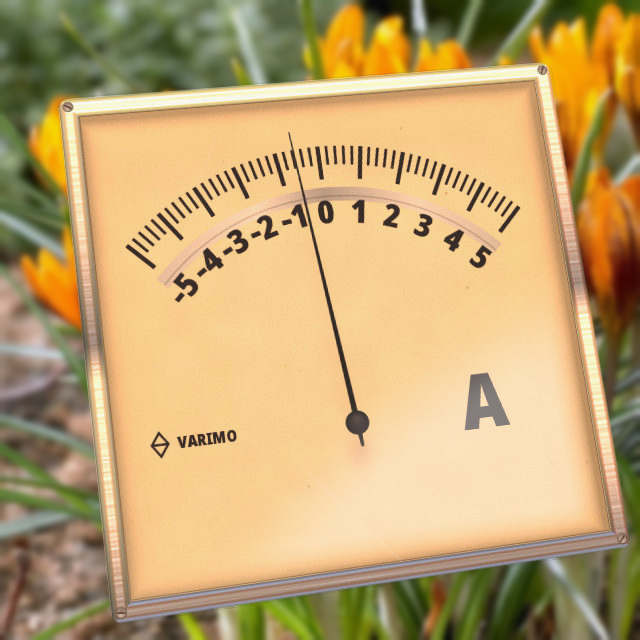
value=-0.6 unit=A
